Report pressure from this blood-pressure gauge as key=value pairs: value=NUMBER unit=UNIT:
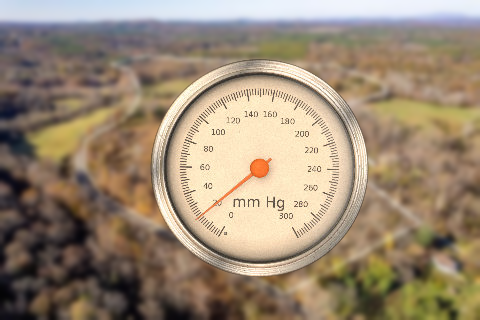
value=20 unit=mmHg
